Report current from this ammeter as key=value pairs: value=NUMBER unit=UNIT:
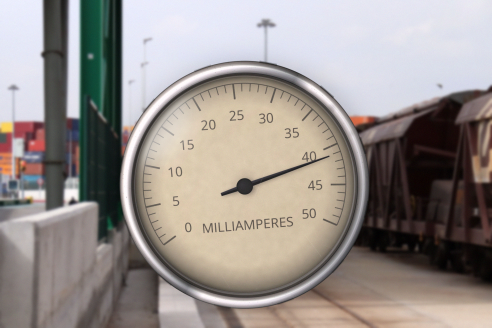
value=41 unit=mA
